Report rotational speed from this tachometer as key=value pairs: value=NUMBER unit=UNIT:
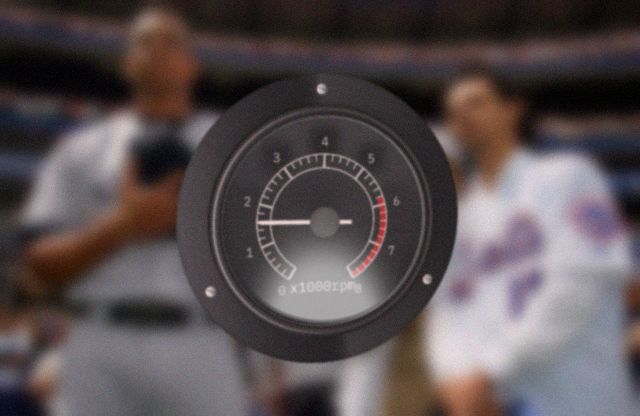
value=1600 unit=rpm
